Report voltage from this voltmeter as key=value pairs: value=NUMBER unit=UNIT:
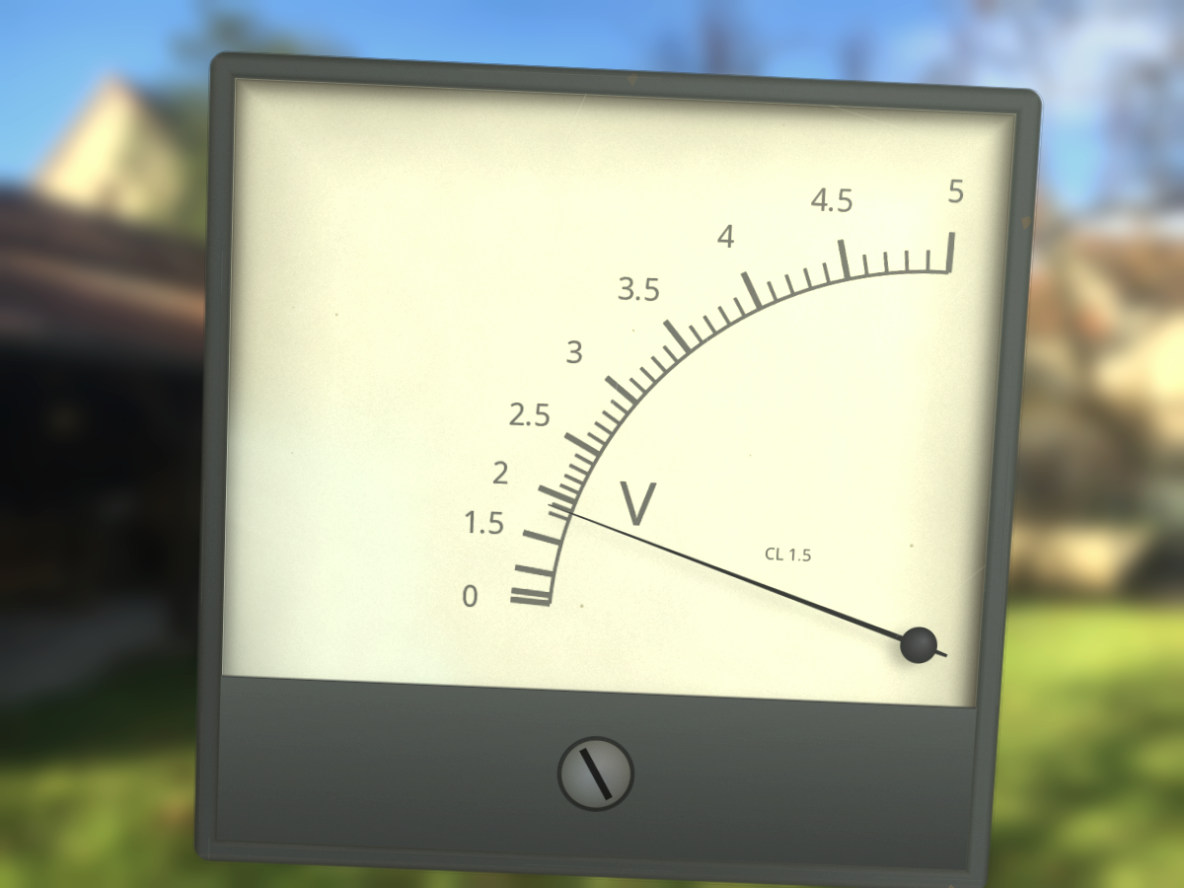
value=1.9 unit=V
